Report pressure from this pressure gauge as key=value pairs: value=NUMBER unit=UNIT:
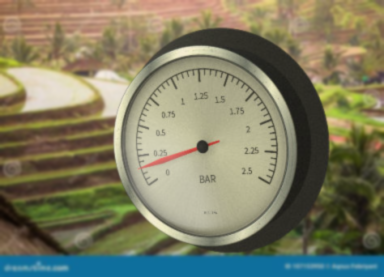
value=0.15 unit=bar
